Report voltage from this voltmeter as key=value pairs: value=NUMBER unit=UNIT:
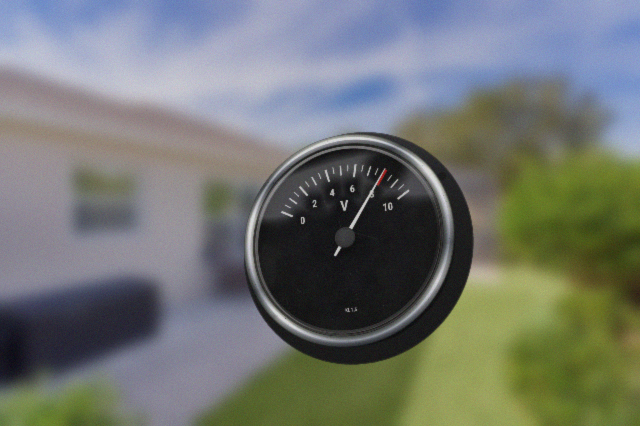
value=8 unit=V
